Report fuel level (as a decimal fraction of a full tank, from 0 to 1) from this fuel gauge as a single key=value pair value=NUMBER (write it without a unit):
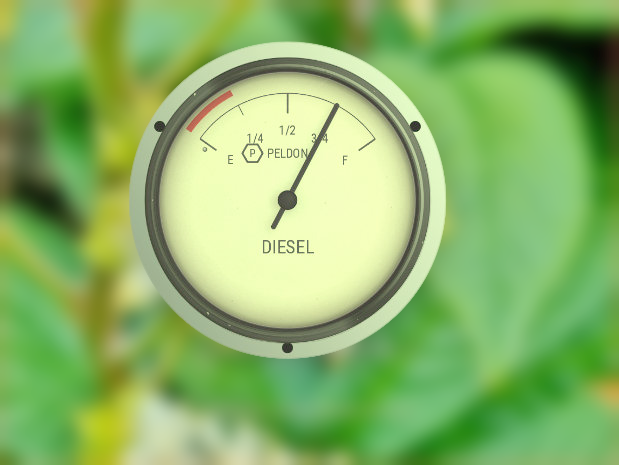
value=0.75
